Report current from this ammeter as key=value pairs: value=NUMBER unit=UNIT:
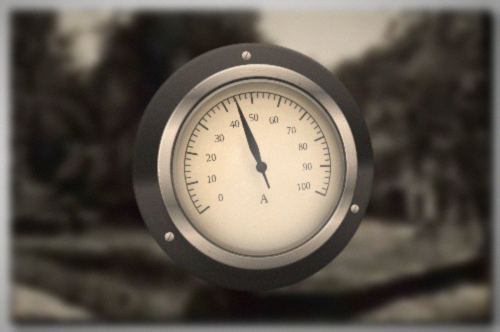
value=44 unit=A
